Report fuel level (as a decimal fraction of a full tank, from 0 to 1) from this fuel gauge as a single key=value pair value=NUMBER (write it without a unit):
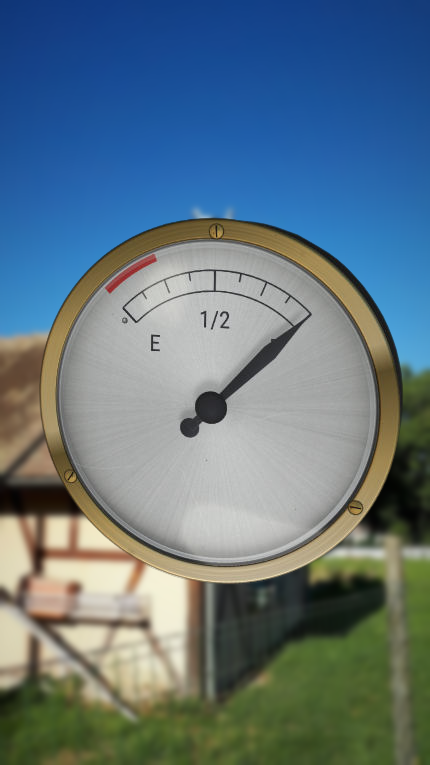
value=1
